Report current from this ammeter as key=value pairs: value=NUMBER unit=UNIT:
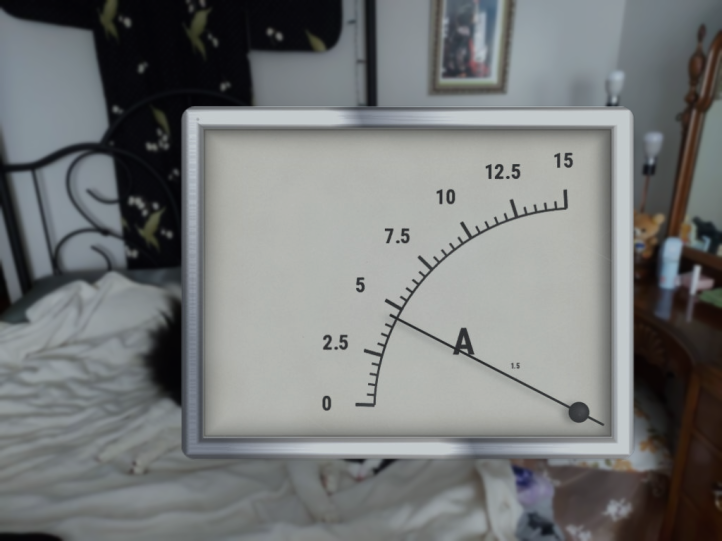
value=4.5 unit=A
